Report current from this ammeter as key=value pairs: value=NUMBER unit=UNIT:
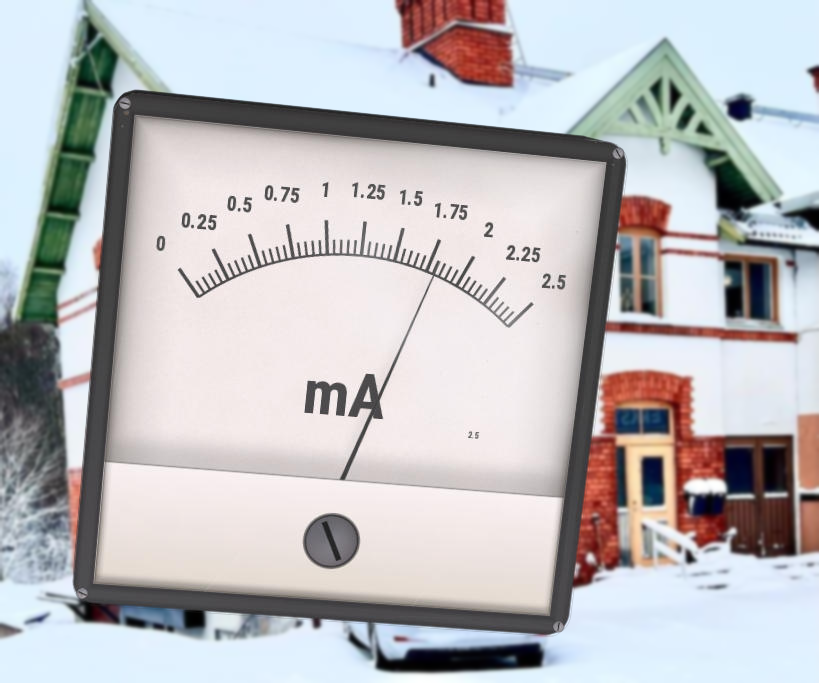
value=1.8 unit=mA
